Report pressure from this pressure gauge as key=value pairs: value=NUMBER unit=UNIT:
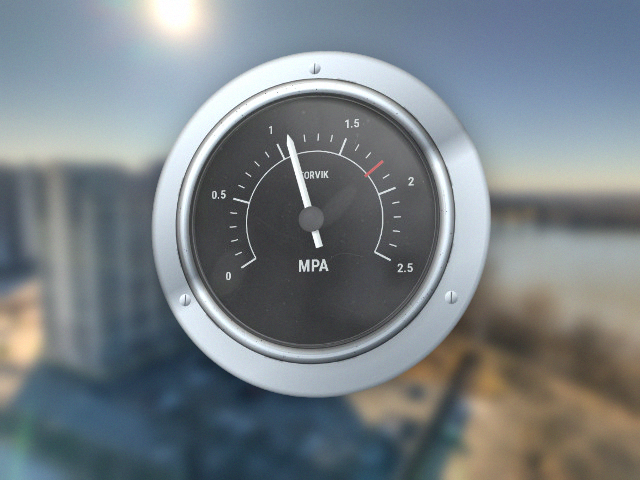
value=1.1 unit=MPa
